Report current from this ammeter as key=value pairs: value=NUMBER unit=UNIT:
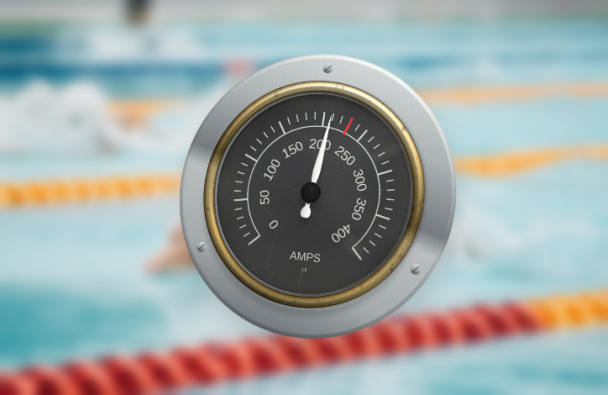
value=210 unit=A
